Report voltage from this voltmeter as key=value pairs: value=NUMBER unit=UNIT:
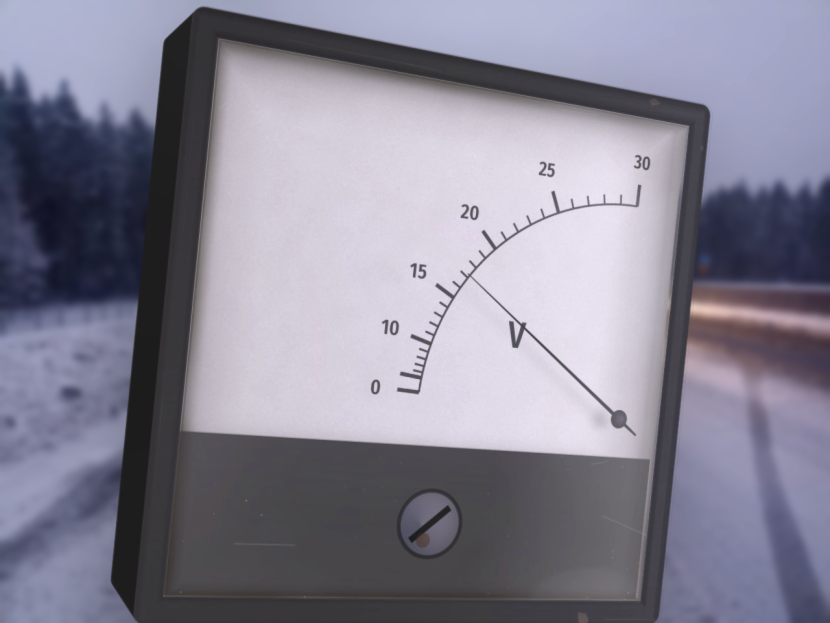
value=17 unit=V
